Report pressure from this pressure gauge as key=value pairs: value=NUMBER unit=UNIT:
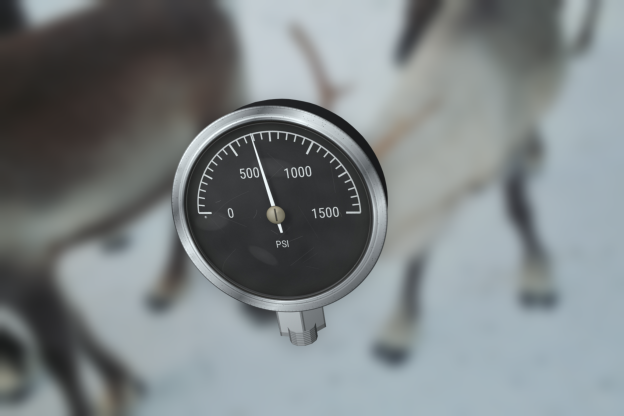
value=650 unit=psi
